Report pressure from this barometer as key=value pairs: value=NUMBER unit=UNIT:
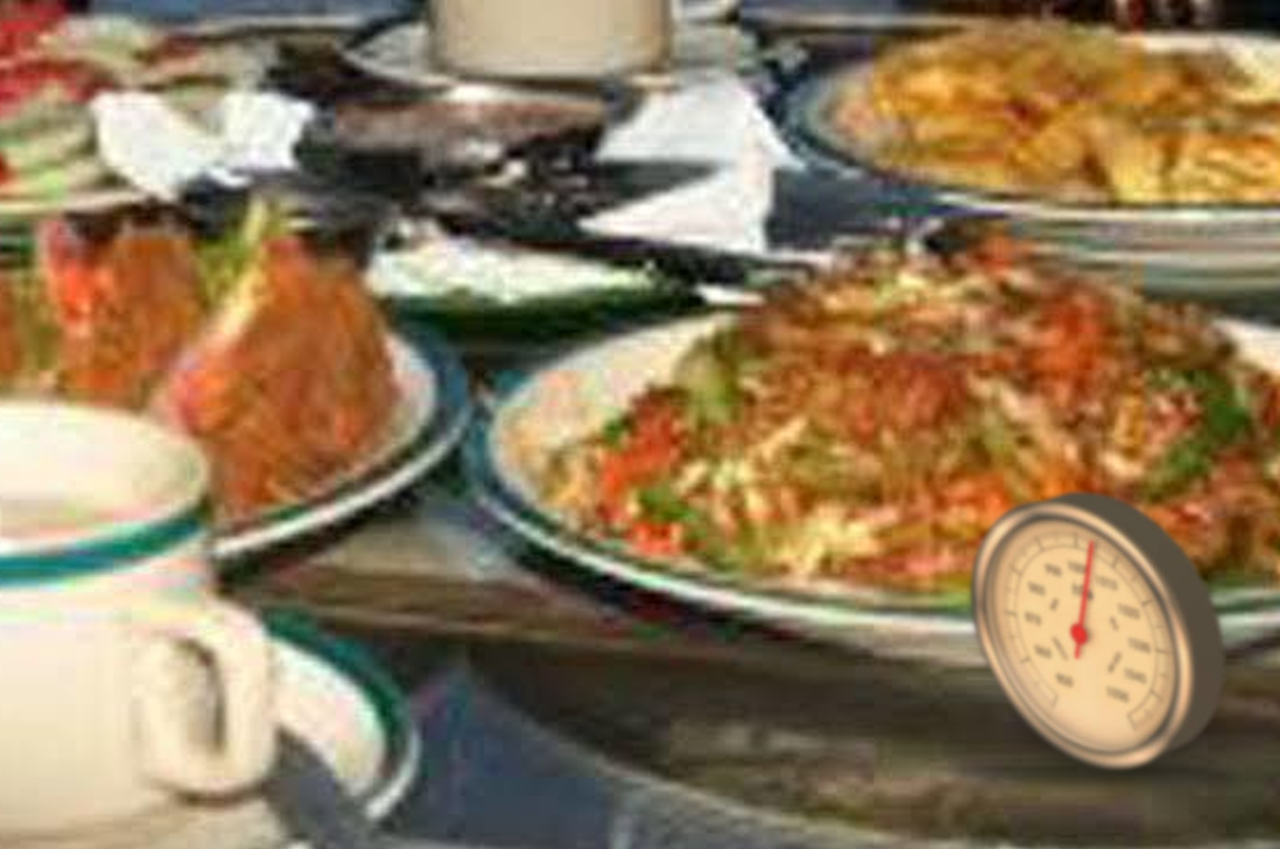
value=1005 unit=hPa
